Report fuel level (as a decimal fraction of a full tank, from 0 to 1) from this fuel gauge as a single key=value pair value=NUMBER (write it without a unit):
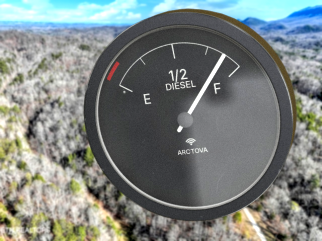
value=0.875
